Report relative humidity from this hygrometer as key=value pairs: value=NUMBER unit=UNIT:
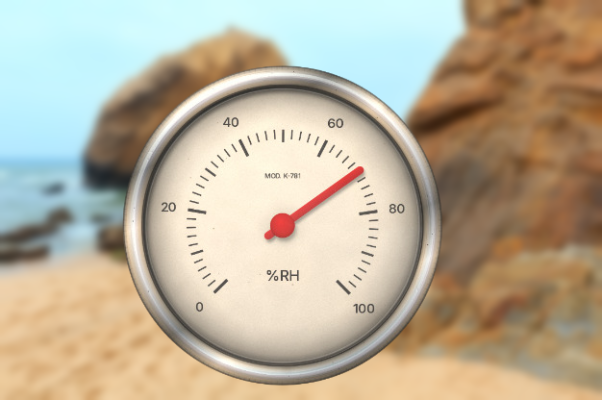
value=70 unit=%
